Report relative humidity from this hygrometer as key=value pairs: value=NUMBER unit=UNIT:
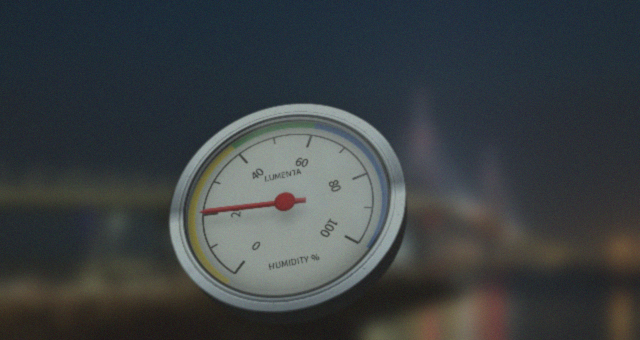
value=20 unit=%
